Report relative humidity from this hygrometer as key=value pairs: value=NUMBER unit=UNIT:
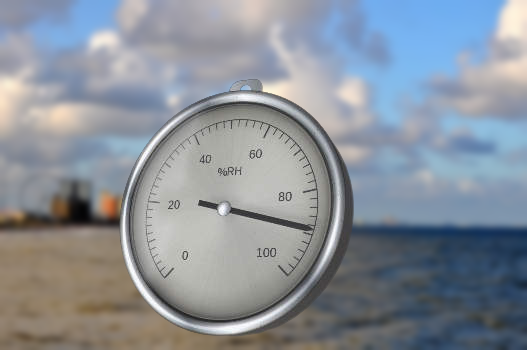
value=89 unit=%
